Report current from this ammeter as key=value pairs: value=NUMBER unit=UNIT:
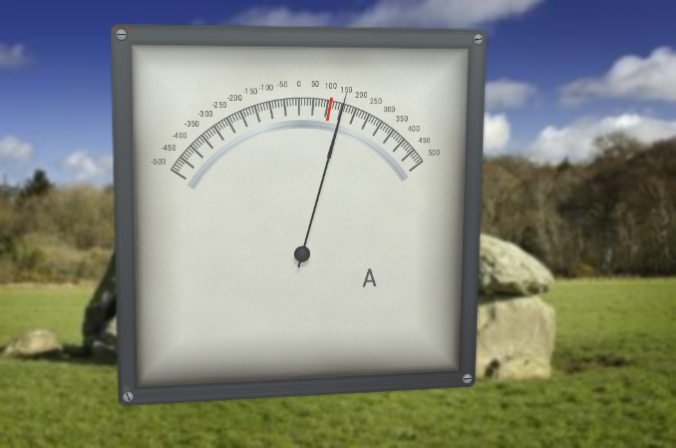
value=150 unit=A
